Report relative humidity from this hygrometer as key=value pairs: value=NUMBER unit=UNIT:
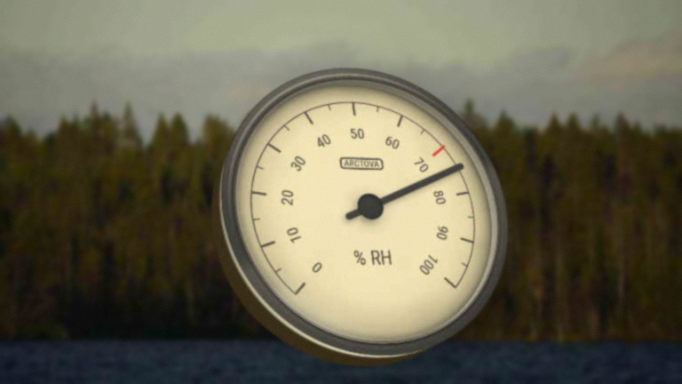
value=75 unit=%
